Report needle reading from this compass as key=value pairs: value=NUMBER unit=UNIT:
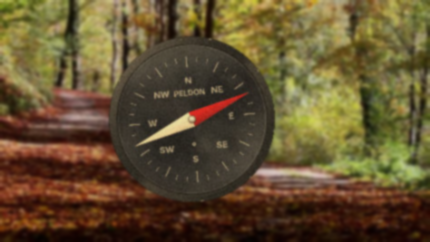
value=70 unit=°
